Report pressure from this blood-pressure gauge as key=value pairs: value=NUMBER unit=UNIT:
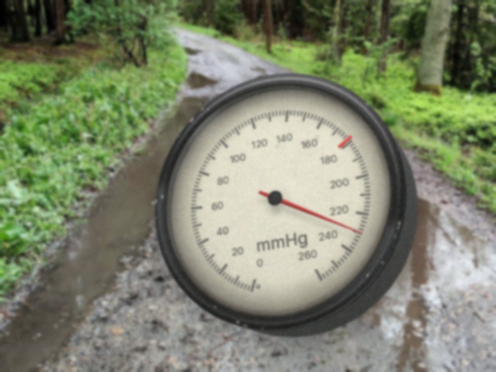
value=230 unit=mmHg
